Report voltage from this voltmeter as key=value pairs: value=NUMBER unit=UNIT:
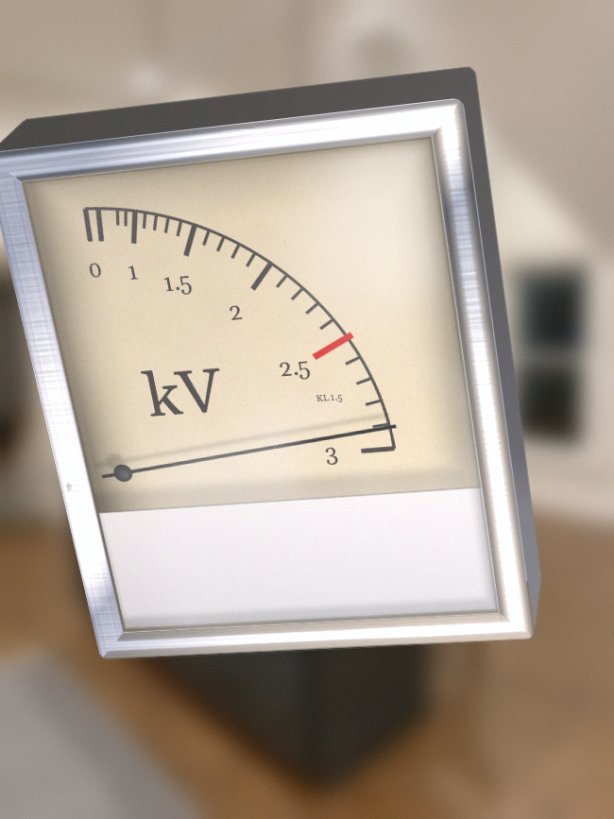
value=2.9 unit=kV
